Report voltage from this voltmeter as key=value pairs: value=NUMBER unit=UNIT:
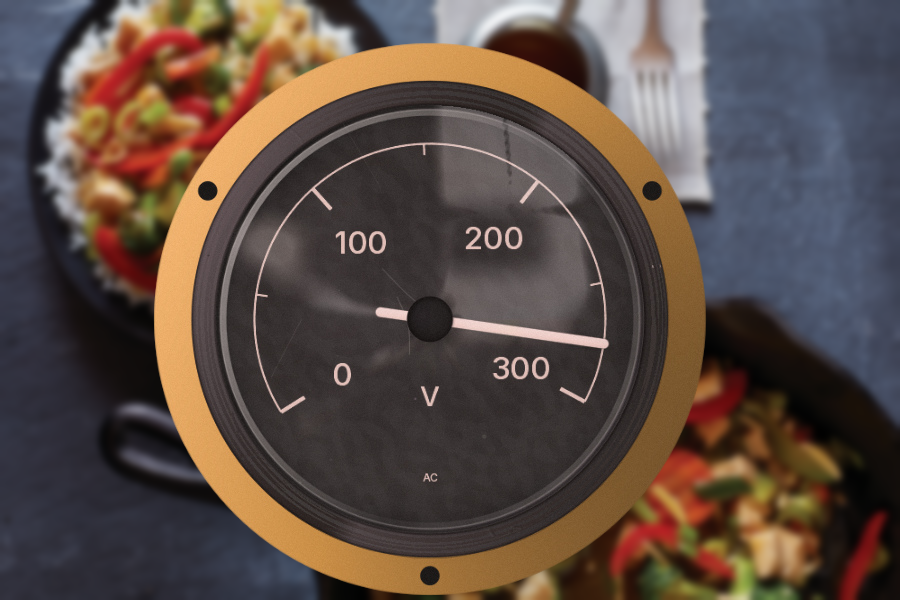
value=275 unit=V
